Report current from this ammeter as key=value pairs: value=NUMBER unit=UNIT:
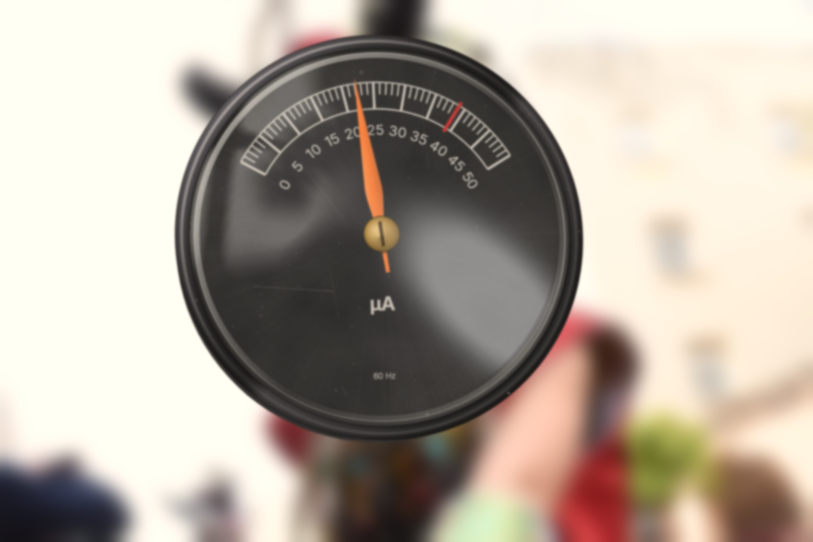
value=22 unit=µA
